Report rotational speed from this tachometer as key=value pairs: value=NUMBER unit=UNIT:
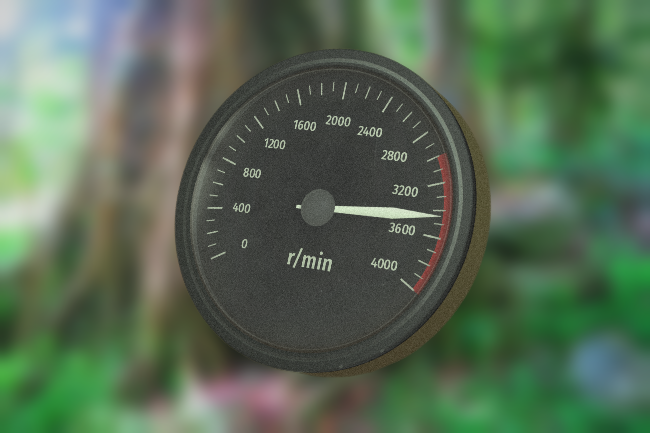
value=3450 unit=rpm
